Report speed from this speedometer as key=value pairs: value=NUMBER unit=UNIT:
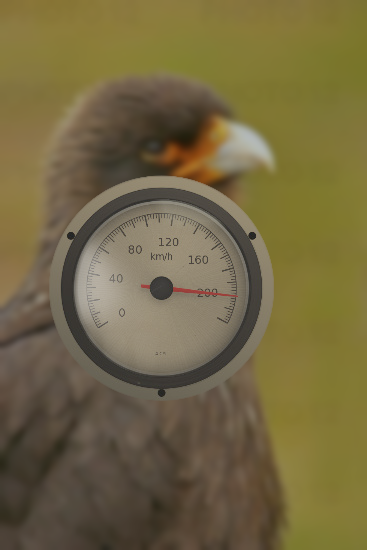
value=200 unit=km/h
